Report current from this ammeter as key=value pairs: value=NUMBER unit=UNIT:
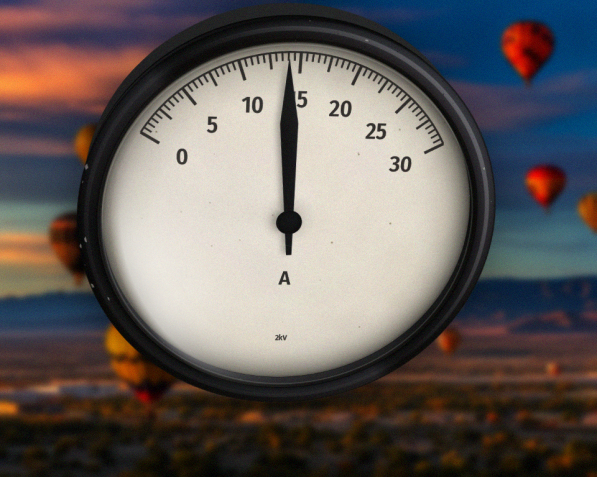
value=14 unit=A
